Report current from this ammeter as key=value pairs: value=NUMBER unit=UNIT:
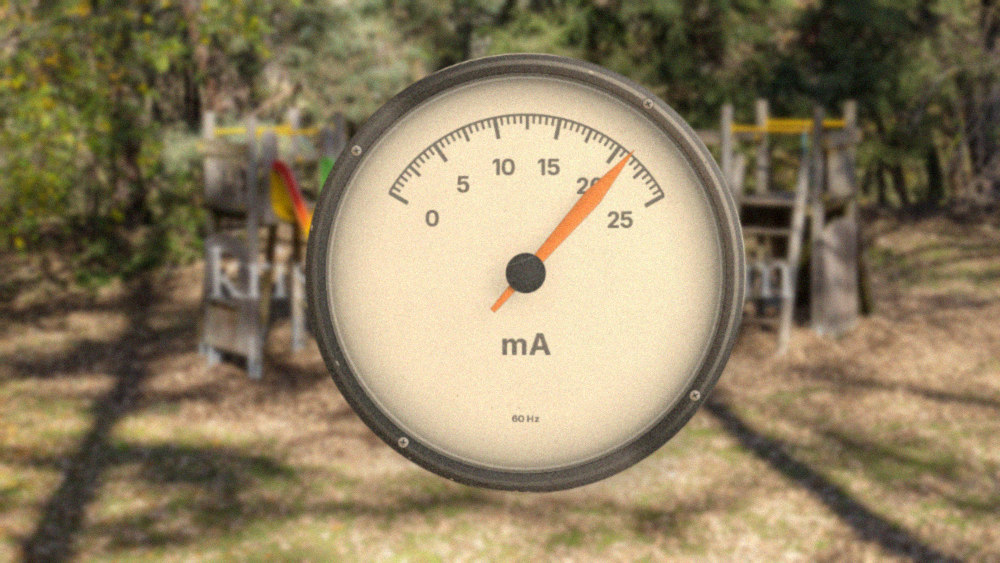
value=21 unit=mA
